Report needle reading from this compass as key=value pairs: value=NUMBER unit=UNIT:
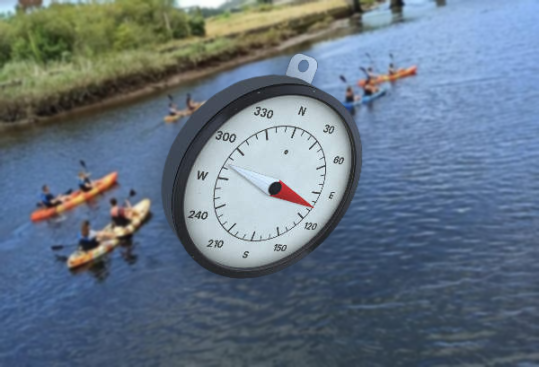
value=105 unit=°
